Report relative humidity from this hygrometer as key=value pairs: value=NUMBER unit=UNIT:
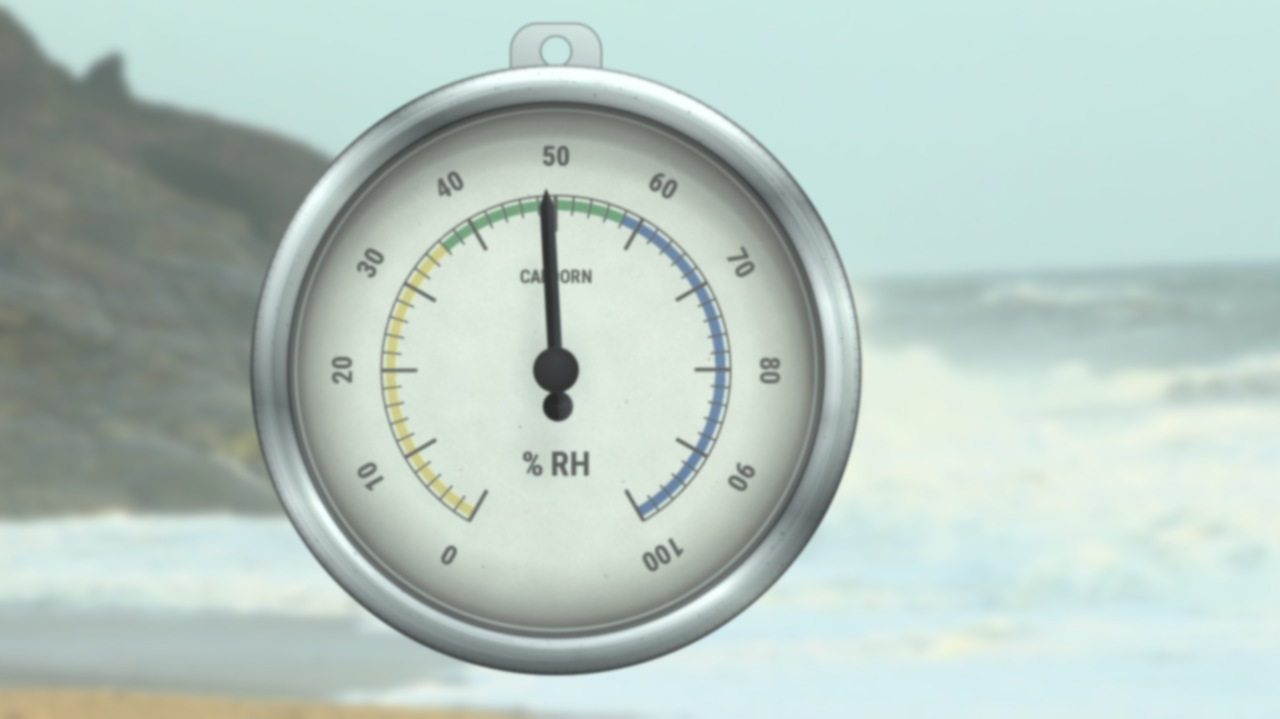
value=49 unit=%
